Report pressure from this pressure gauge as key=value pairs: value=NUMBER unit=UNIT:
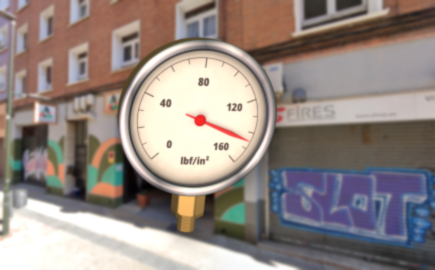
value=145 unit=psi
